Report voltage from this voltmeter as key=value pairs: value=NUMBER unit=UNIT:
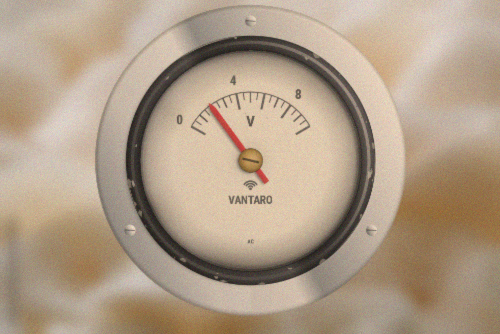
value=2 unit=V
